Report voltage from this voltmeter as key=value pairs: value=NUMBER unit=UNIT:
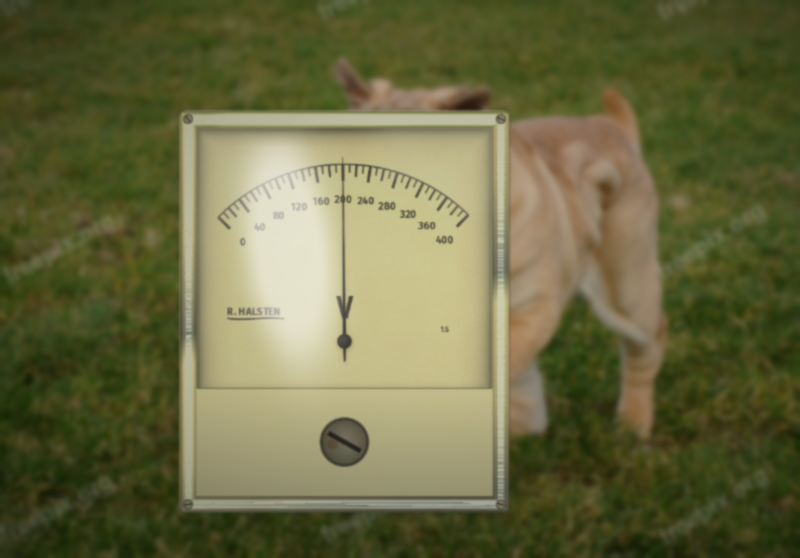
value=200 unit=V
